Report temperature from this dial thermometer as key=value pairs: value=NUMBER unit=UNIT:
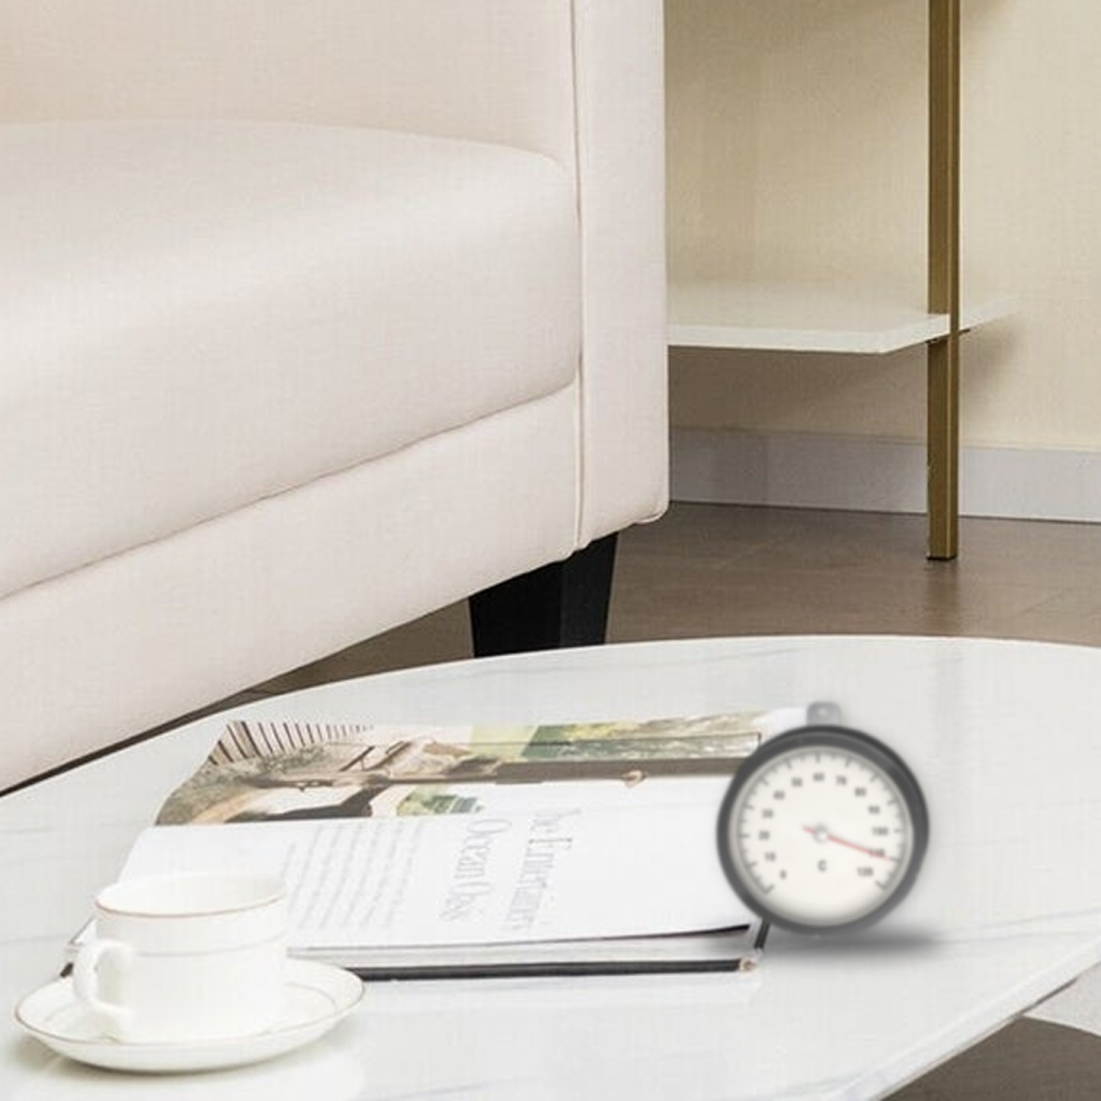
value=110 unit=°C
